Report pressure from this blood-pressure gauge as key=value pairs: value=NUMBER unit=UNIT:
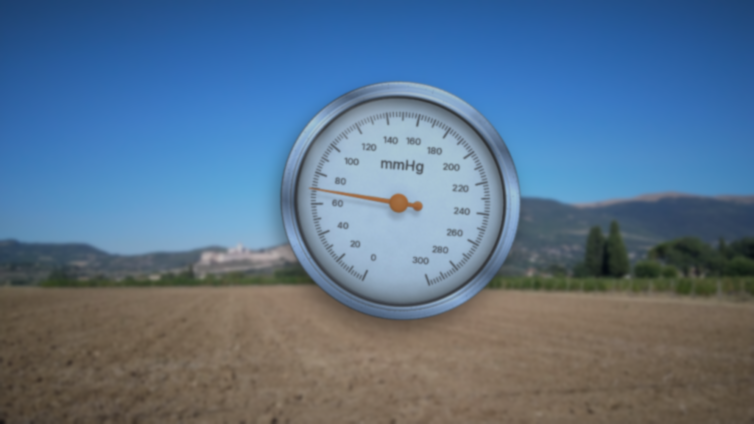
value=70 unit=mmHg
